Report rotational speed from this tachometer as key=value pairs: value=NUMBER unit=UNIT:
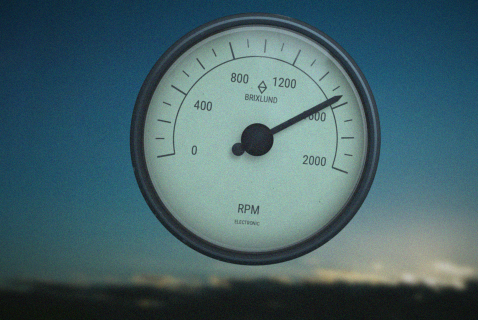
value=1550 unit=rpm
